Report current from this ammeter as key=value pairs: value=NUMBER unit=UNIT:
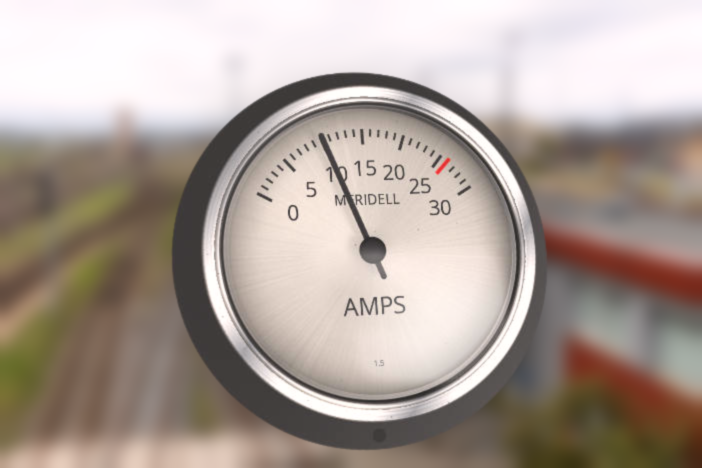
value=10 unit=A
